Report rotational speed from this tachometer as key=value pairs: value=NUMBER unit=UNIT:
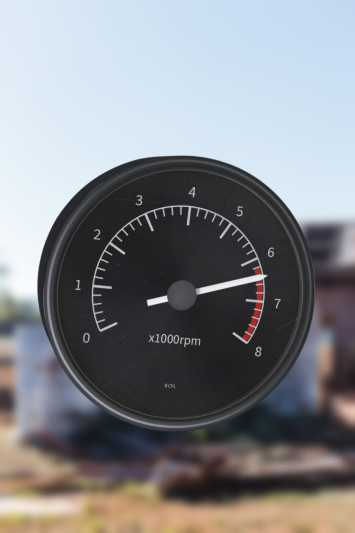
value=6400 unit=rpm
